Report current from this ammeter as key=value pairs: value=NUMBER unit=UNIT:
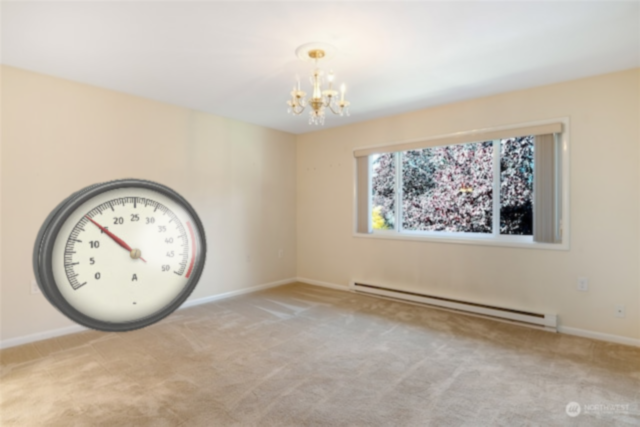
value=15 unit=A
